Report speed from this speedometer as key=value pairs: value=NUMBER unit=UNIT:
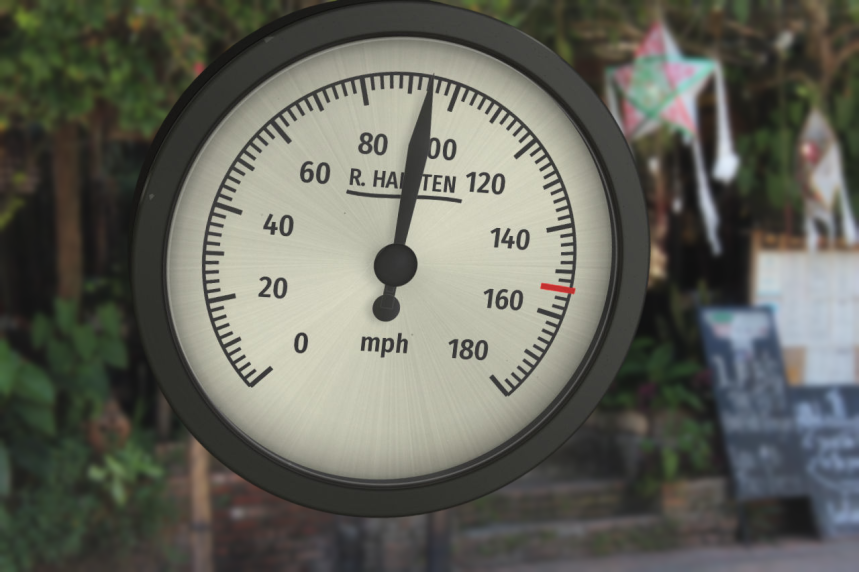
value=94 unit=mph
